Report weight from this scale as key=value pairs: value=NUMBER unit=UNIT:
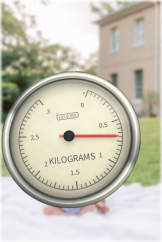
value=0.7 unit=kg
